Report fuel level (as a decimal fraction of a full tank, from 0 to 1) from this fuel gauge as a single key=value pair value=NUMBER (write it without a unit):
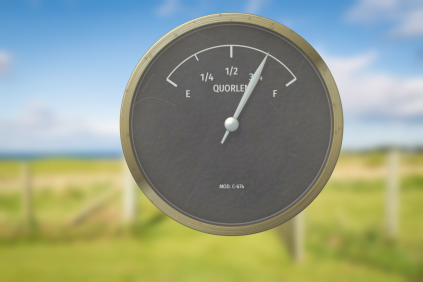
value=0.75
